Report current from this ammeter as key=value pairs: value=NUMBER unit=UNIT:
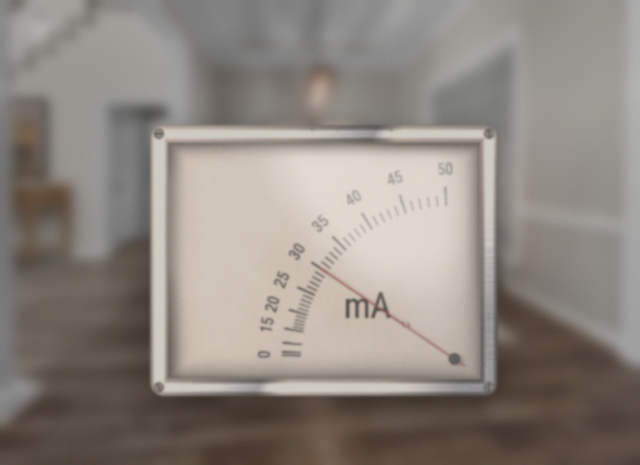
value=30 unit=mA
